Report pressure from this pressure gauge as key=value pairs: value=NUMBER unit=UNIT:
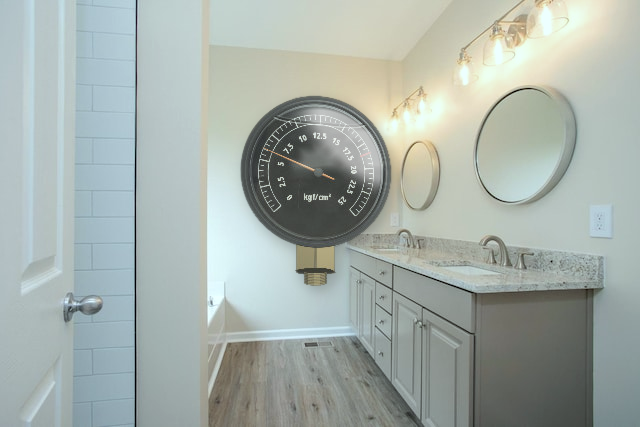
value=6 unit=kg/cm²
